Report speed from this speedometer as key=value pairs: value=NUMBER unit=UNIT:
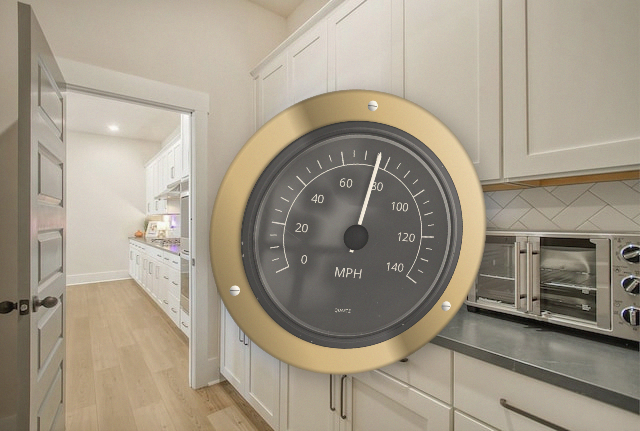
value=75 unit=mph
